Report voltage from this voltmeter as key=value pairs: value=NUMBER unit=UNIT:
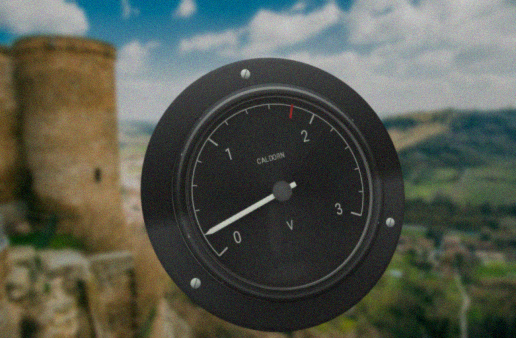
value=0.2 unit=V
